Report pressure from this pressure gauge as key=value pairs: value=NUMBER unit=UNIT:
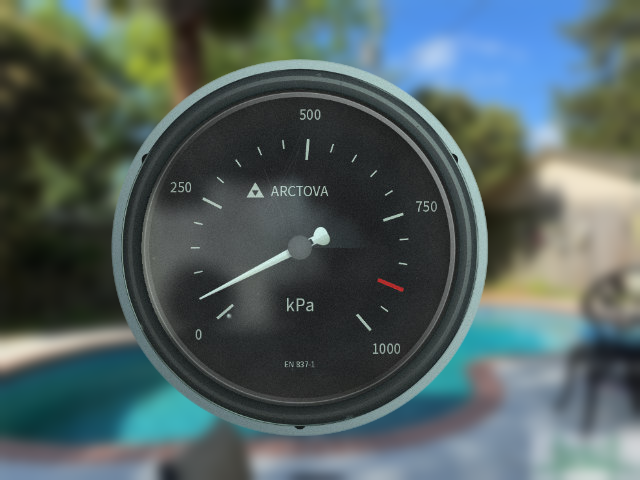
value=50 unit=kPa
